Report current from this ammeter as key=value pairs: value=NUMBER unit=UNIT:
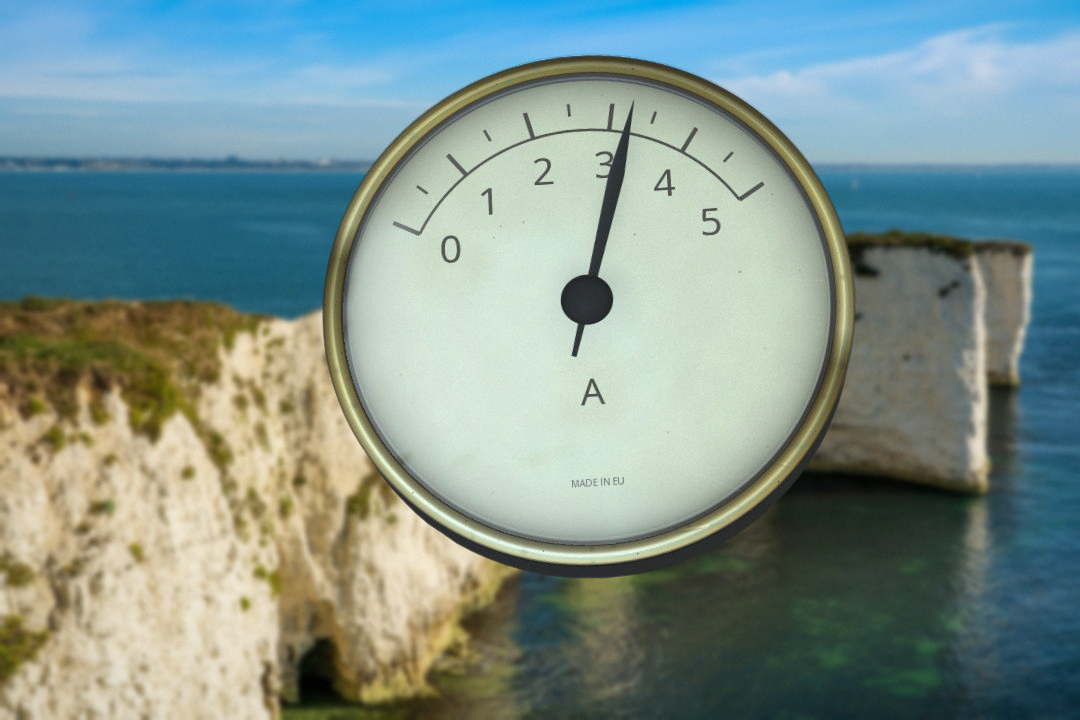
value=3.25 unit=A
